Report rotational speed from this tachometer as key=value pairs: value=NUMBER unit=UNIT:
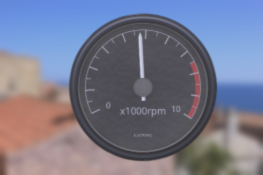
value=4750 unit=rpm
